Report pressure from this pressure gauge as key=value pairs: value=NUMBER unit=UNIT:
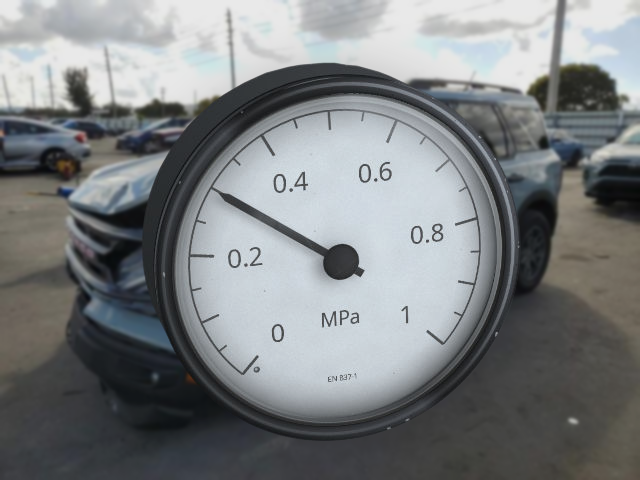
value=0.3 unit=MPa
